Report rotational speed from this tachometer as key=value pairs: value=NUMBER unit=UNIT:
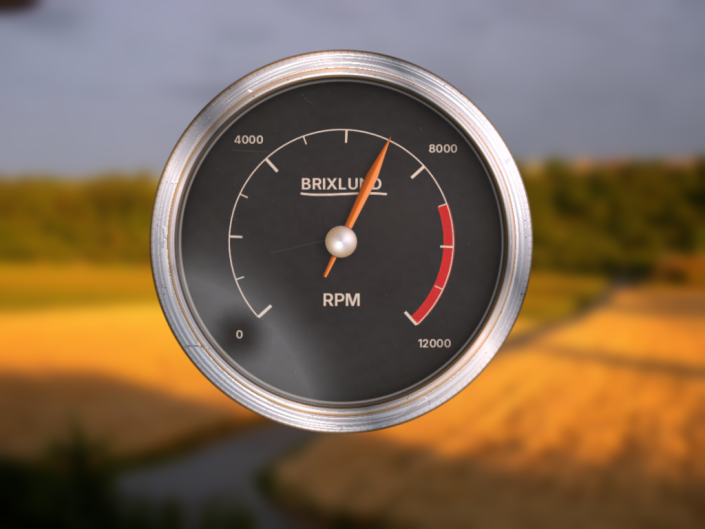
value=7000 unit=rpm
